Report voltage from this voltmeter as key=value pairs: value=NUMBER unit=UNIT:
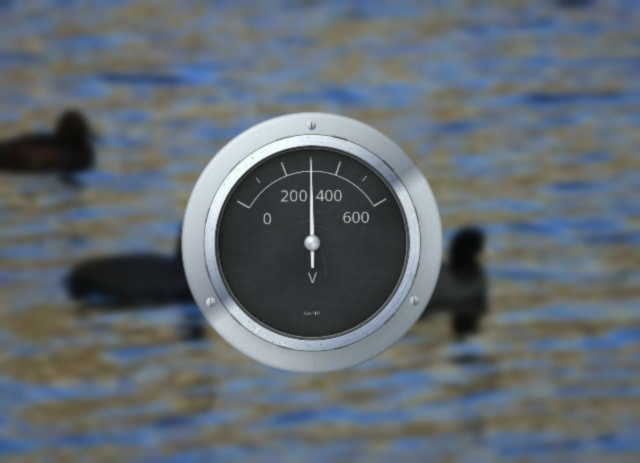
value=300 unit=V
